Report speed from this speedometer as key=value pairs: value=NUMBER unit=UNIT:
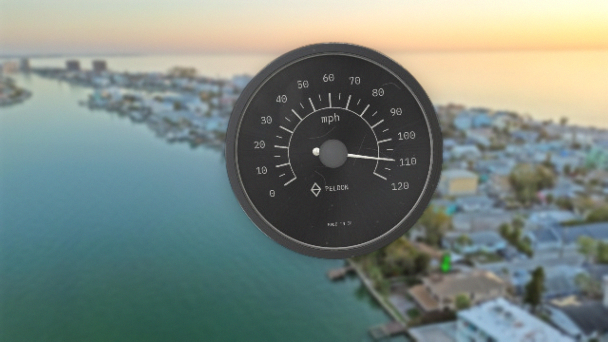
value=110 unit=mph
